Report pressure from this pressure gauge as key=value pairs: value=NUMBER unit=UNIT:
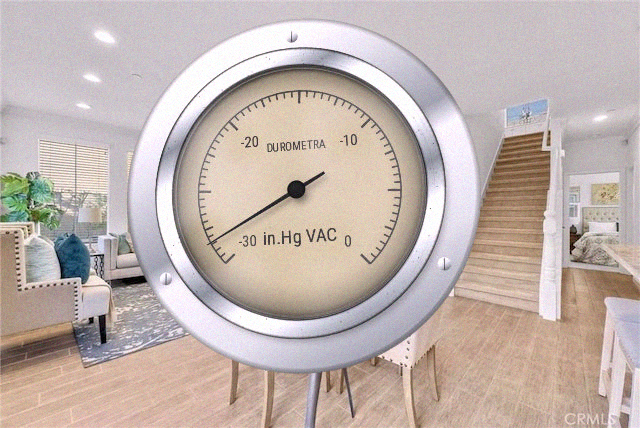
value=-28.5 unit=inHg
